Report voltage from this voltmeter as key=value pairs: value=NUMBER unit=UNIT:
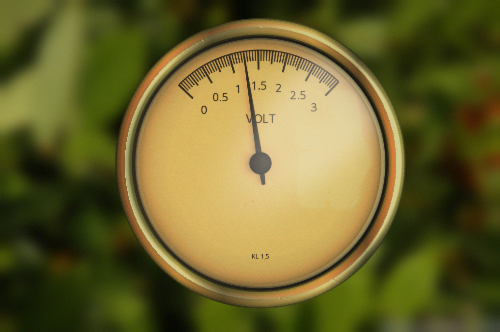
value=1.25 unit=V
